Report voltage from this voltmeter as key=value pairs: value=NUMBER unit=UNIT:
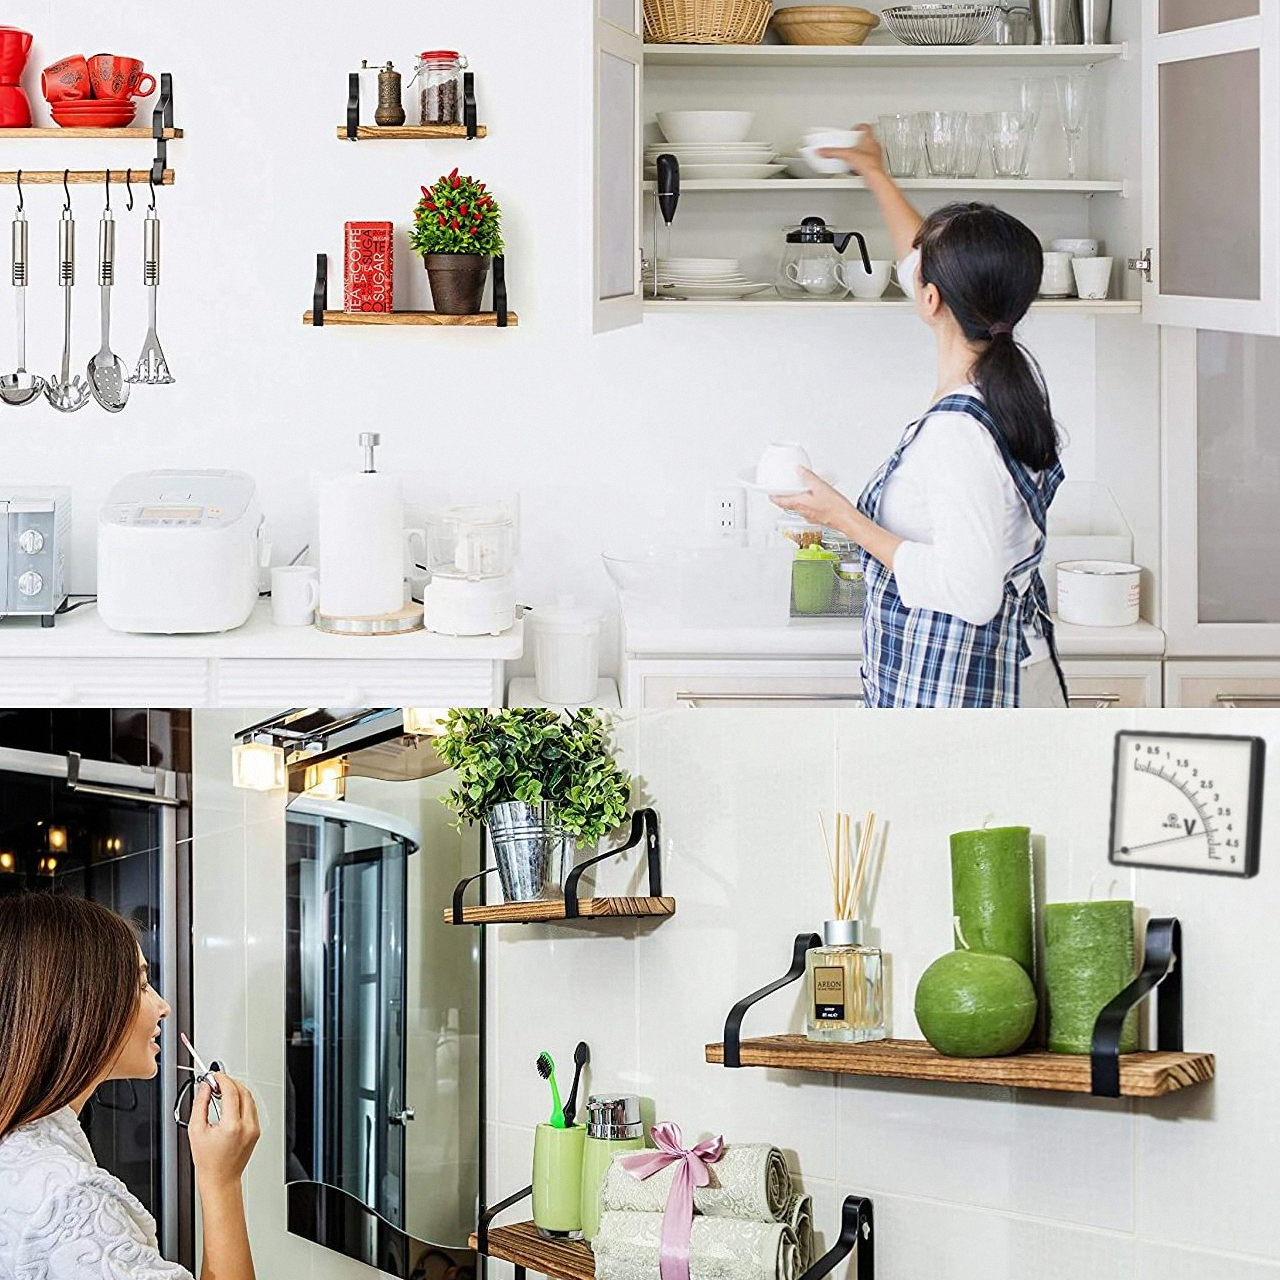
value=4 unit=V
